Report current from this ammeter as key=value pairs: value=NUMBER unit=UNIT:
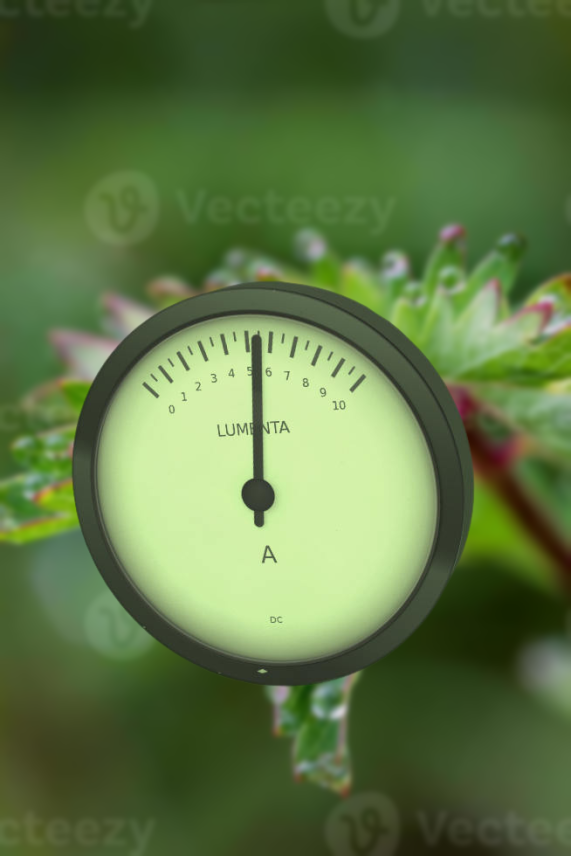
value=5.5 unit=A
